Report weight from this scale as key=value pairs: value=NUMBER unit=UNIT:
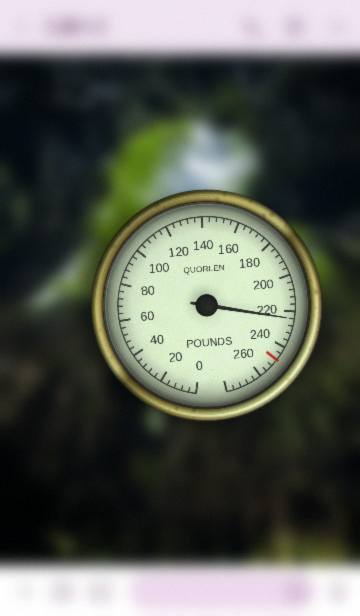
value=224 unit=lb
